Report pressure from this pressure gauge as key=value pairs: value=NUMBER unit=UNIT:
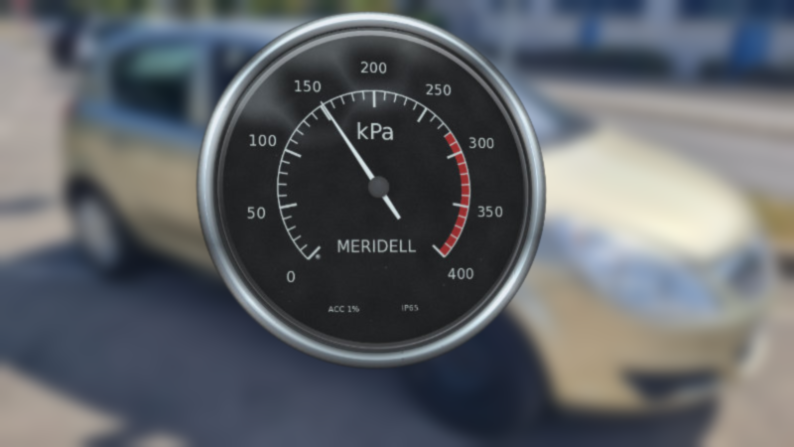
value=150 unit=kPa
